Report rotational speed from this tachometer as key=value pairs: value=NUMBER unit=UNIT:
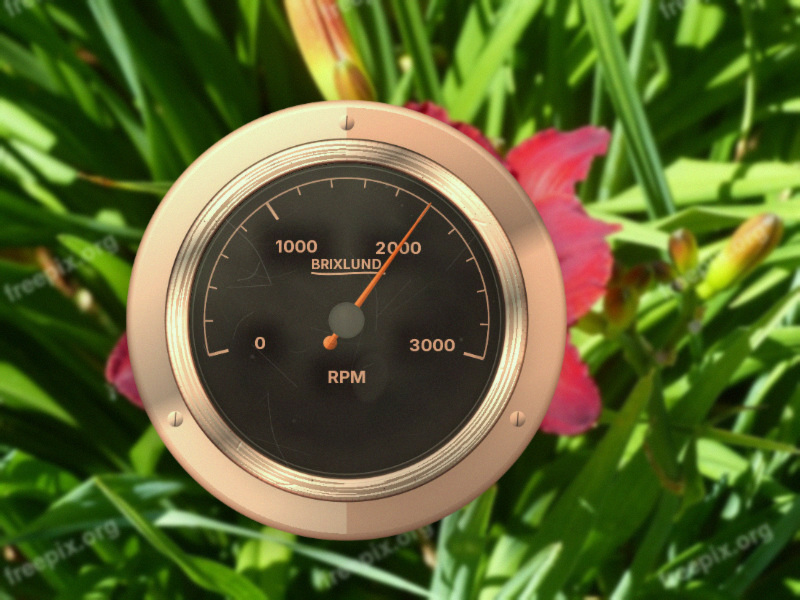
value=2000 unit=rpm
